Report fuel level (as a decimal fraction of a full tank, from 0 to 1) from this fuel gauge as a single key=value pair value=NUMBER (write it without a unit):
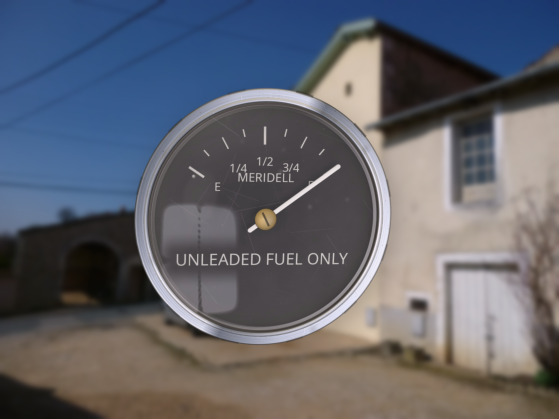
value=1
